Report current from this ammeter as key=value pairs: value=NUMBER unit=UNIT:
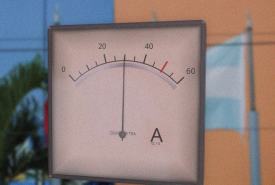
value=30 unit=A
